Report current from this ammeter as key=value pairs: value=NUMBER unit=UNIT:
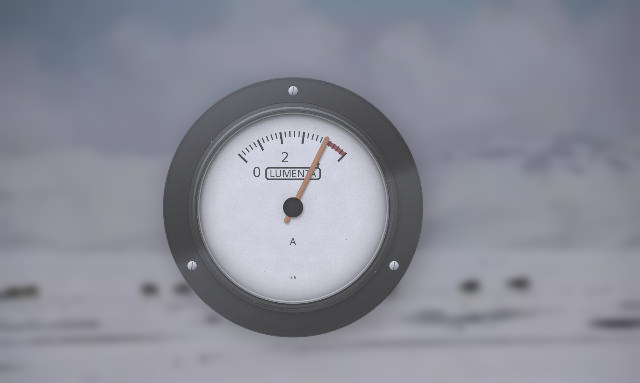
value=4 unit=A
